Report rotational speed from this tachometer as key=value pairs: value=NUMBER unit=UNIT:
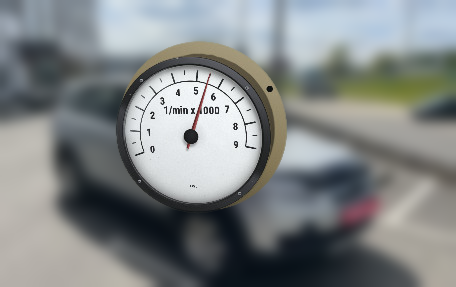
value=5500 unit=rpm
